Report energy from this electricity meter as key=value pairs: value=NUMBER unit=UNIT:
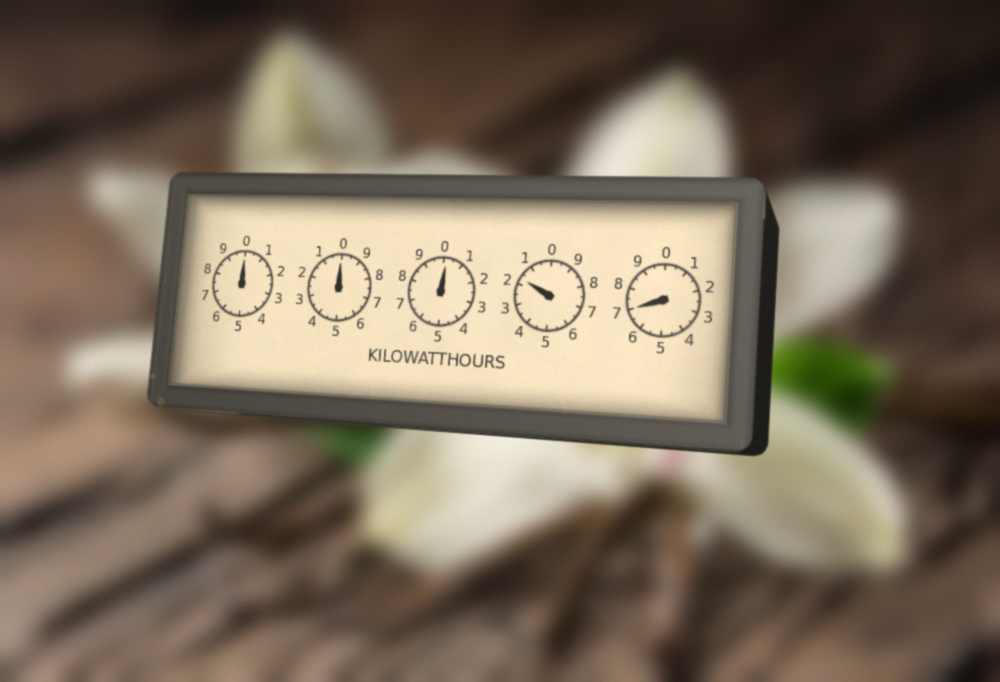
value=17 unit=kWh
